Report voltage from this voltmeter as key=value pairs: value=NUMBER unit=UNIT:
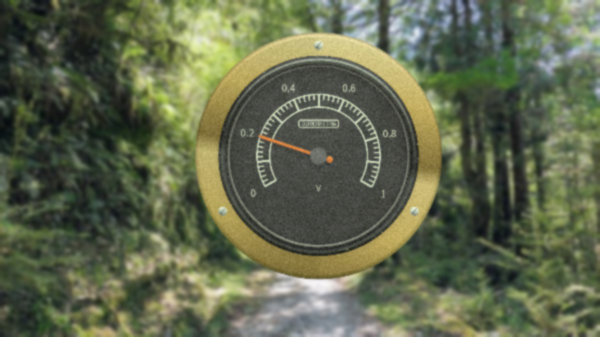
value=0.2 unit=V
